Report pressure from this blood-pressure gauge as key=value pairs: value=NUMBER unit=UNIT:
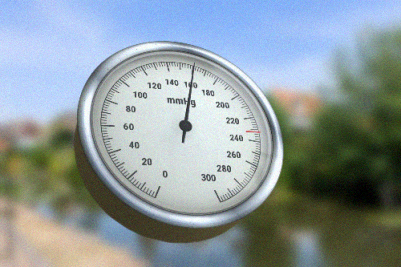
value=160 unit=mmHg
